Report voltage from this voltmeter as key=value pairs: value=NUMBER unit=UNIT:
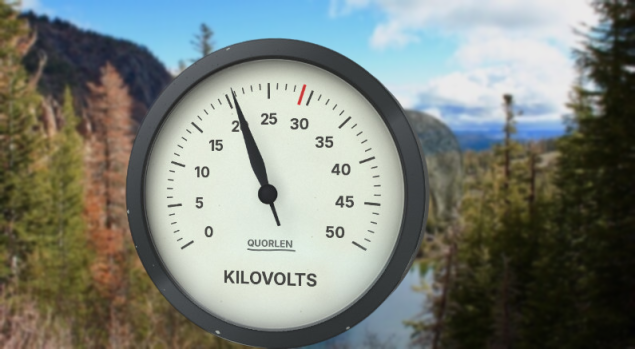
value=21 unit=kV
